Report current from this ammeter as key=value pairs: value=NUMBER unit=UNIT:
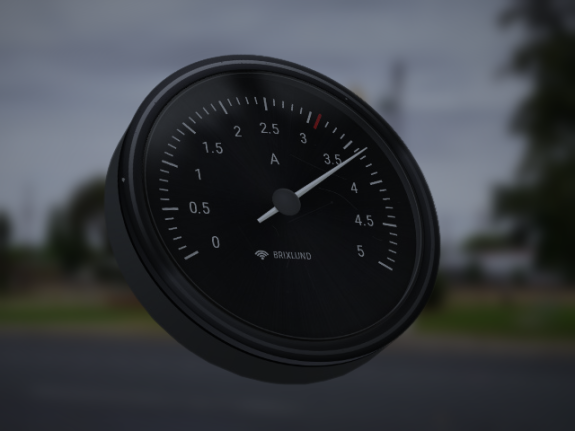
value=3.65 unit=A
